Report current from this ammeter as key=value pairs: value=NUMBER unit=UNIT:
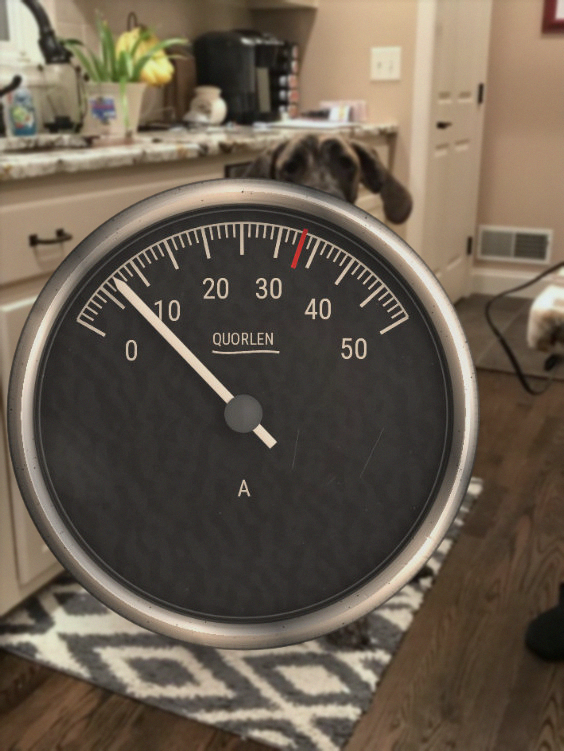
value=7 unit=A
